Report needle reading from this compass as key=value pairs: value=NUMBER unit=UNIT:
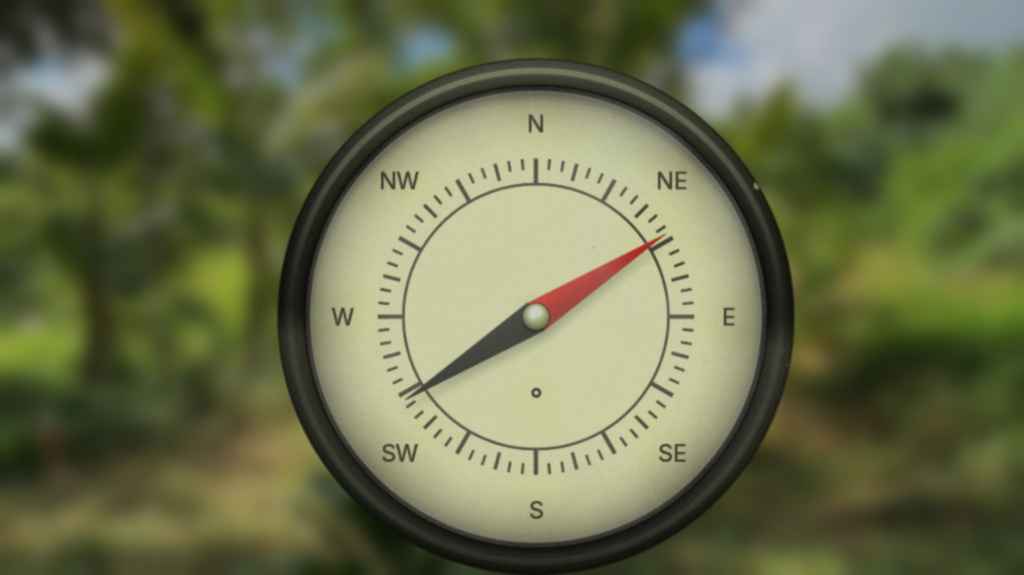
value=57.5 unit=°
